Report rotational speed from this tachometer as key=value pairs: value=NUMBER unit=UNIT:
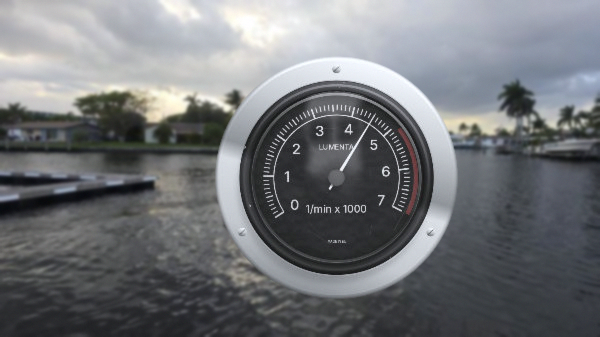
value=4500 unit=rpm
